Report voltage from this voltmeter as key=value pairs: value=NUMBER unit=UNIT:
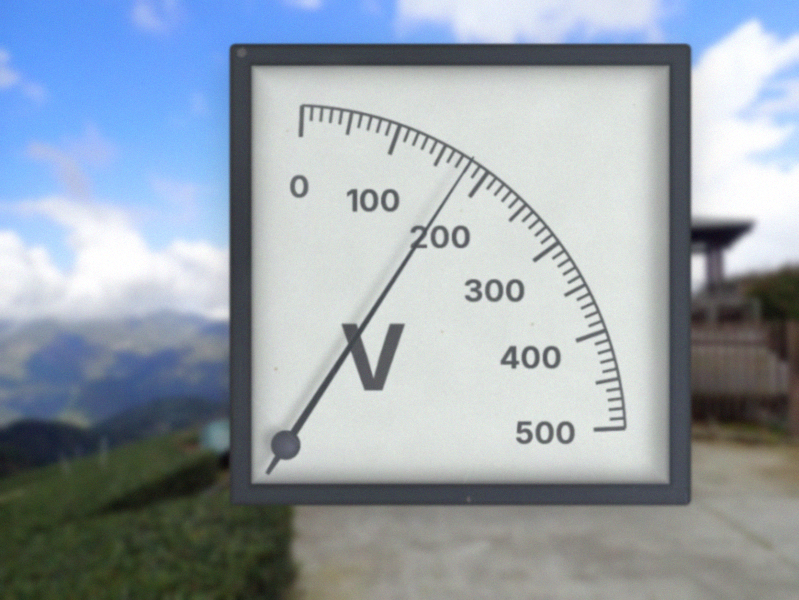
value=180 unit=V
